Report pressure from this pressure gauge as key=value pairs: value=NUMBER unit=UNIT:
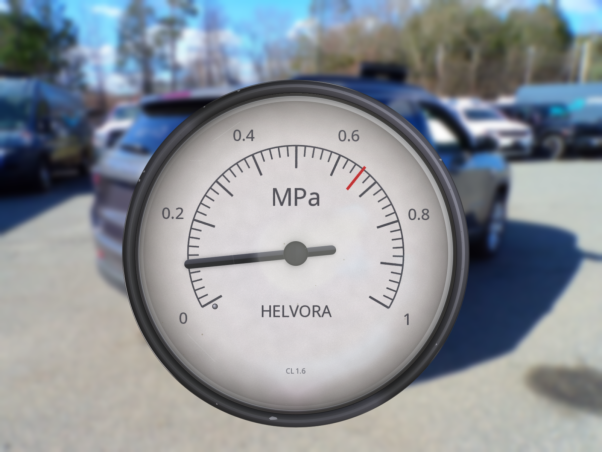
value=0.1 unit=MPa
